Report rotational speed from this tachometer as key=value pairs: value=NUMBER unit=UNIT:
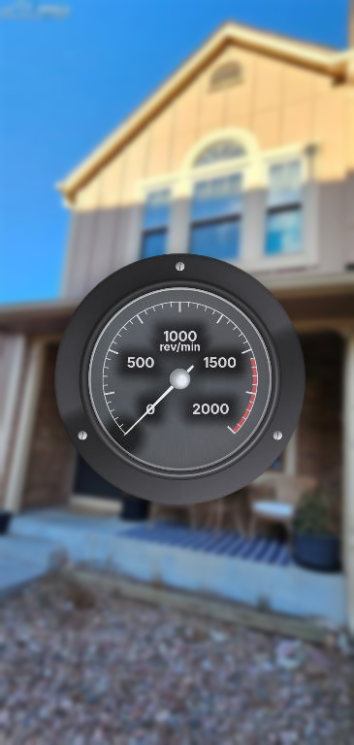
value=0 unit=rpm
